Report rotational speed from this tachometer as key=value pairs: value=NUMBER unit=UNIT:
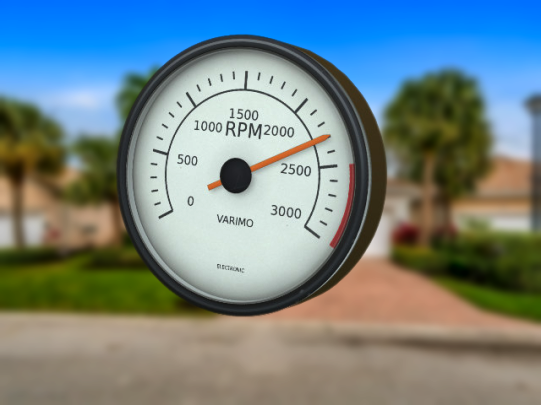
value=2300 unit=rpm
